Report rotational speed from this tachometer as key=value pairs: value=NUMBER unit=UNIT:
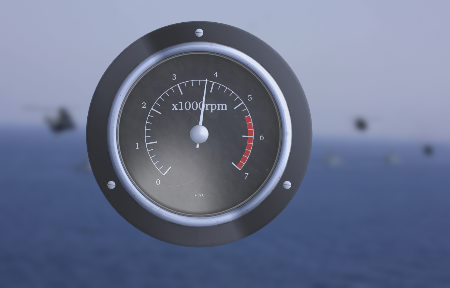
value=3800 unit=rpm
